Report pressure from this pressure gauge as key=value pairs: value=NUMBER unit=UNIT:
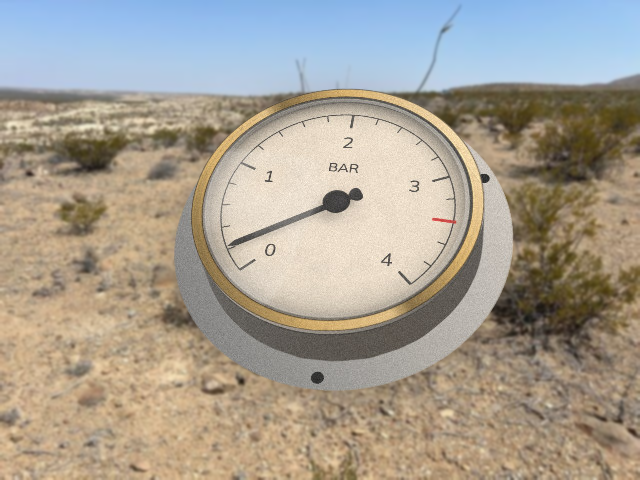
value=0.2 unit=bar
